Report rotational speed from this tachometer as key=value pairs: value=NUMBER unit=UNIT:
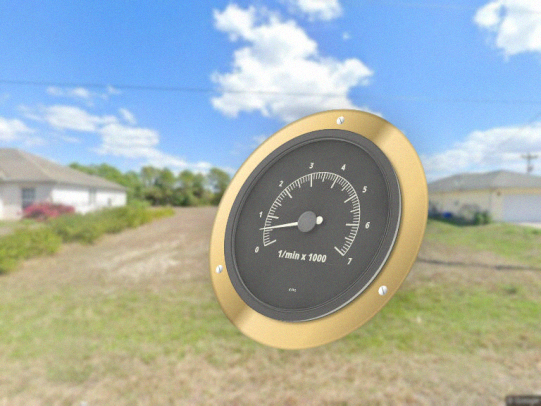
value=500 unit=rpm
